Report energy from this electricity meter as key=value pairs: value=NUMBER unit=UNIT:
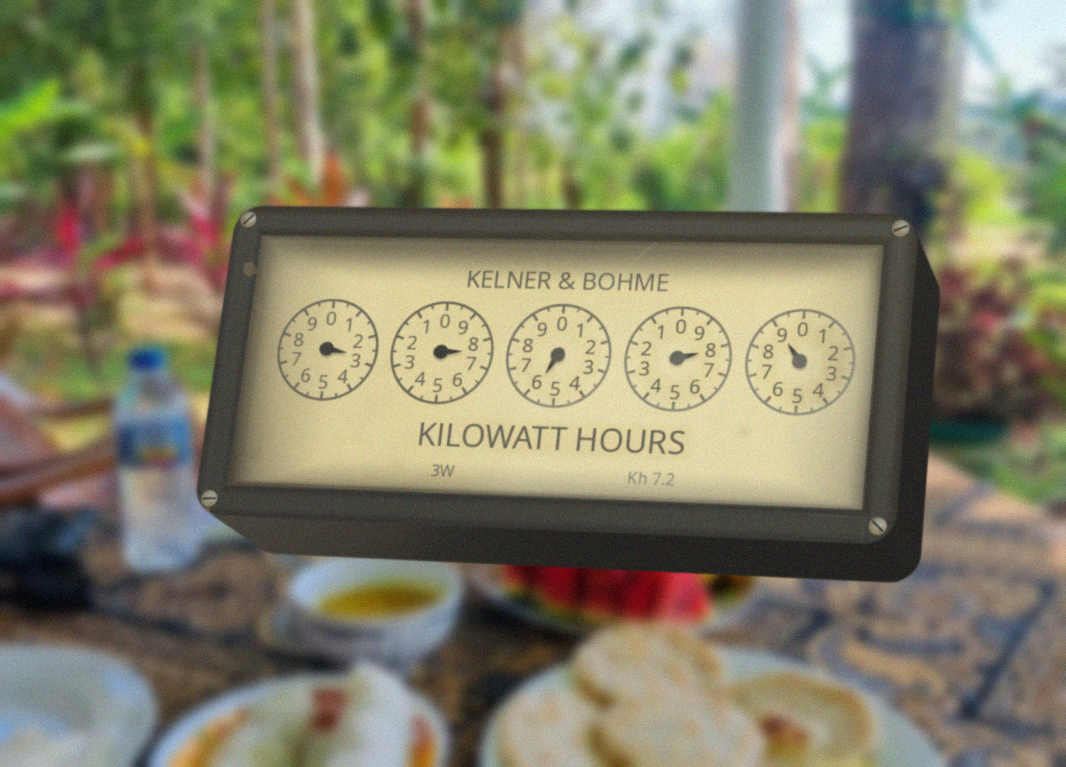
value=27579 unit=kWh
